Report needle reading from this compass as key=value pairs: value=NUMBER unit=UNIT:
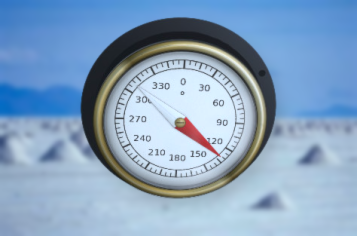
value=130 unit=°
